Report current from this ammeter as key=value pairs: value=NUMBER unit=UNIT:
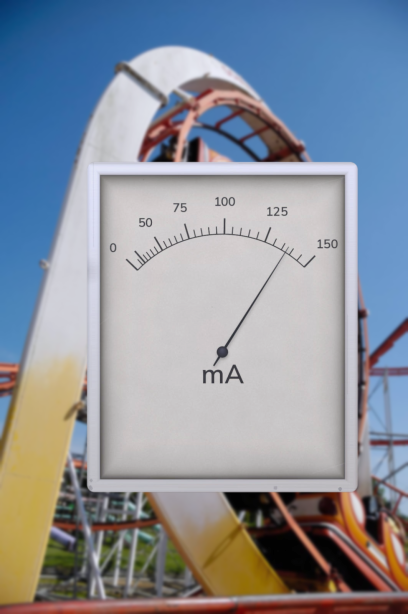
value=137.5 unit=mA
